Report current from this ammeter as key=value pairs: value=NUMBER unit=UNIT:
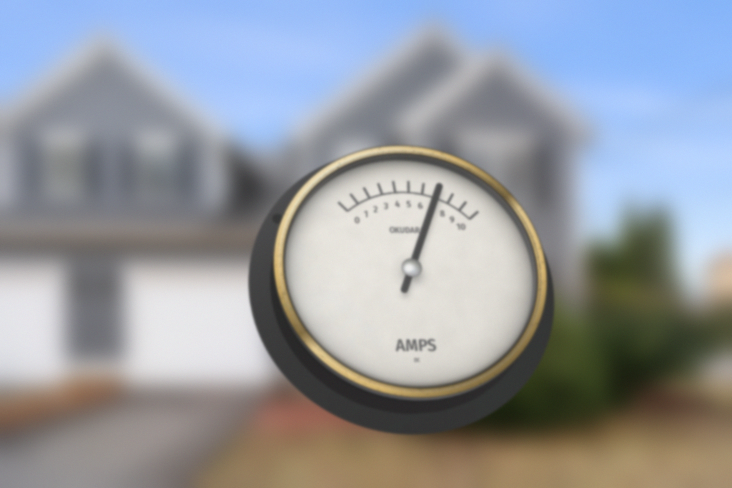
value=7 unit=A
